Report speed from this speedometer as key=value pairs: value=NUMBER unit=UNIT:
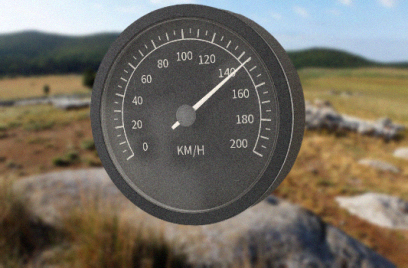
value=145 unit=km/h
